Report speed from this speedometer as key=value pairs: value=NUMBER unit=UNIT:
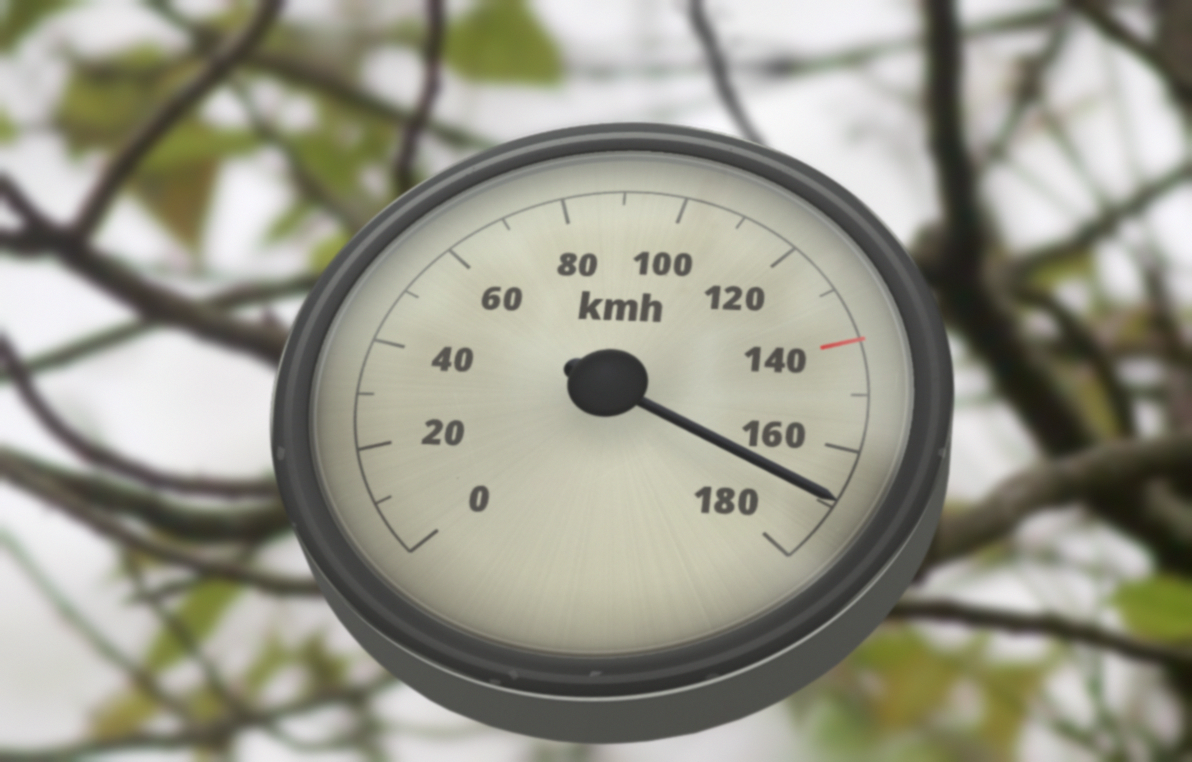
value=170 unit=km/h
